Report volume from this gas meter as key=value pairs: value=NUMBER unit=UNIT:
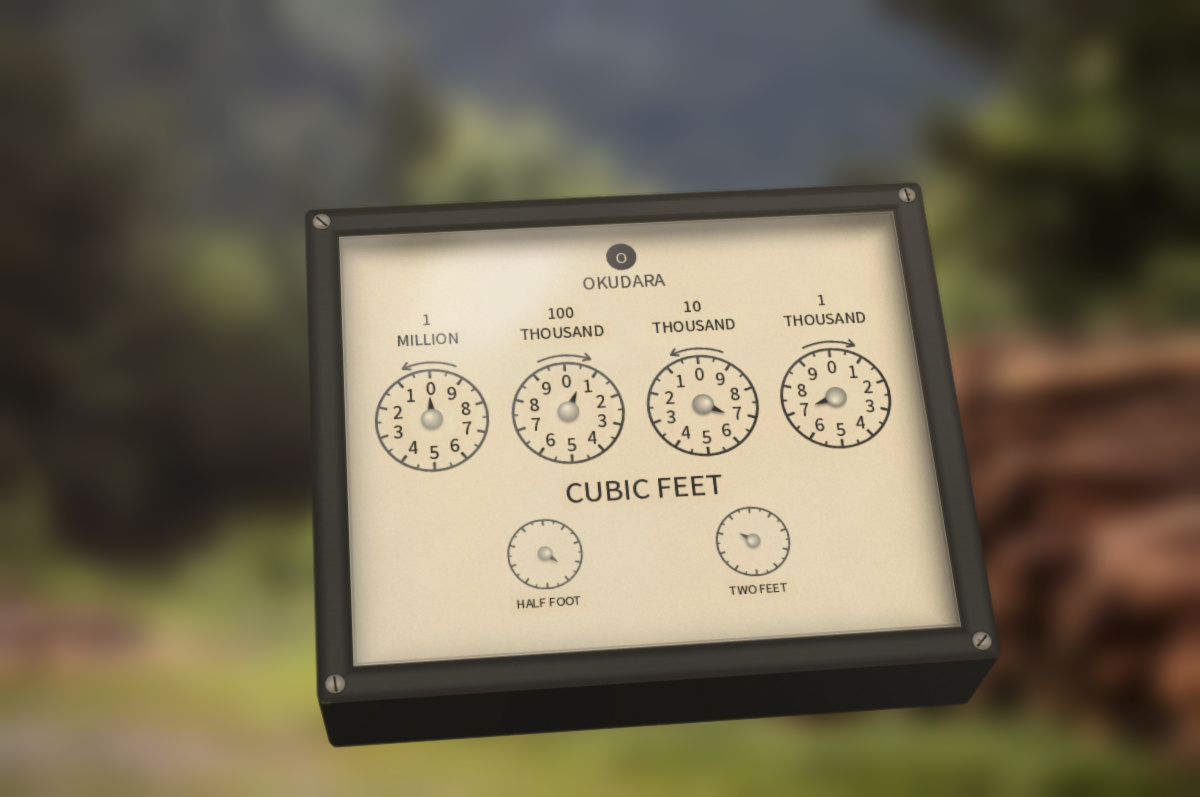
value=6700 unit=ft³
